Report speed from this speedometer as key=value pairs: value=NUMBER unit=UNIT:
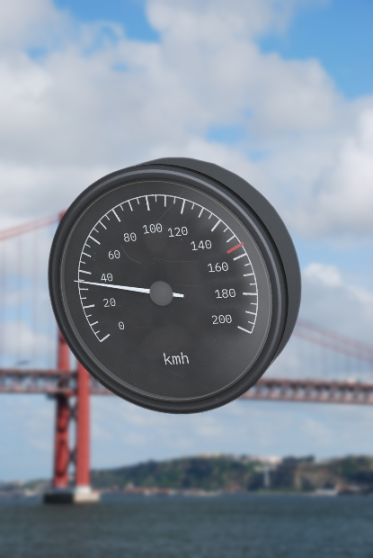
value=35 unit=km/h
